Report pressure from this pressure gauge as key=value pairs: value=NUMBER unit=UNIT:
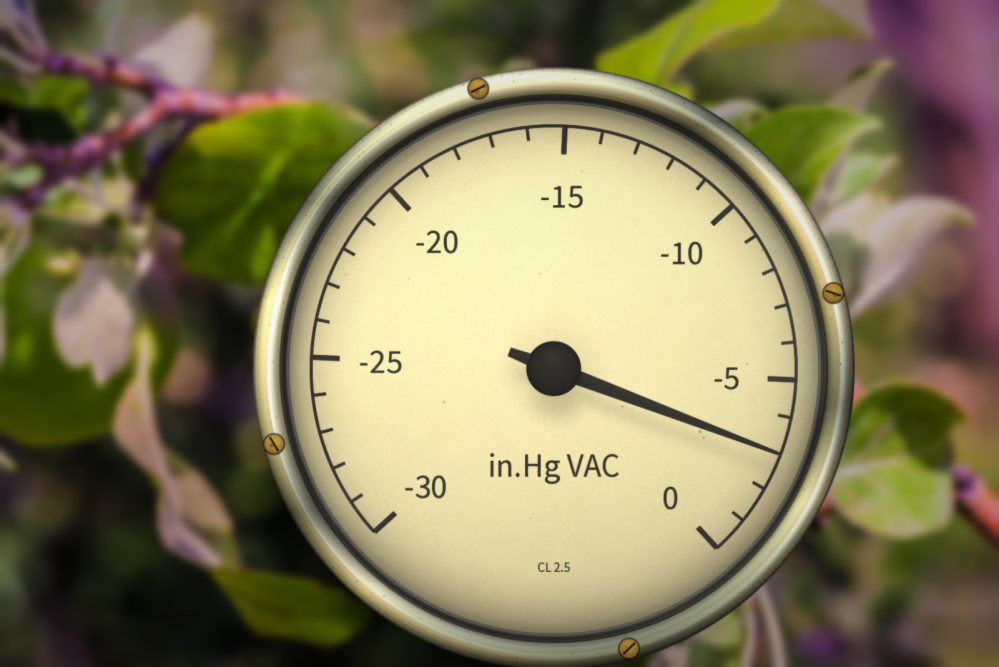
value=-3 unit=inHg
